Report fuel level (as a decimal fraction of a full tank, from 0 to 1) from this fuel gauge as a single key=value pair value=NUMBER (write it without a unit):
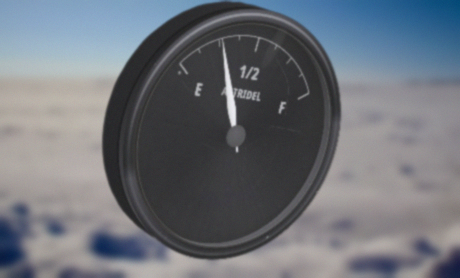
value=0.25
